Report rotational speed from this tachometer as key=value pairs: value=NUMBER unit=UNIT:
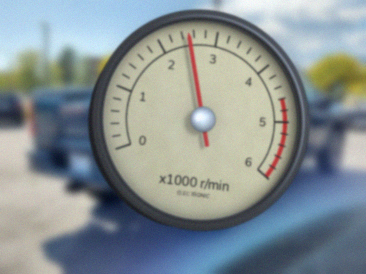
value=2500 unit=rpm
